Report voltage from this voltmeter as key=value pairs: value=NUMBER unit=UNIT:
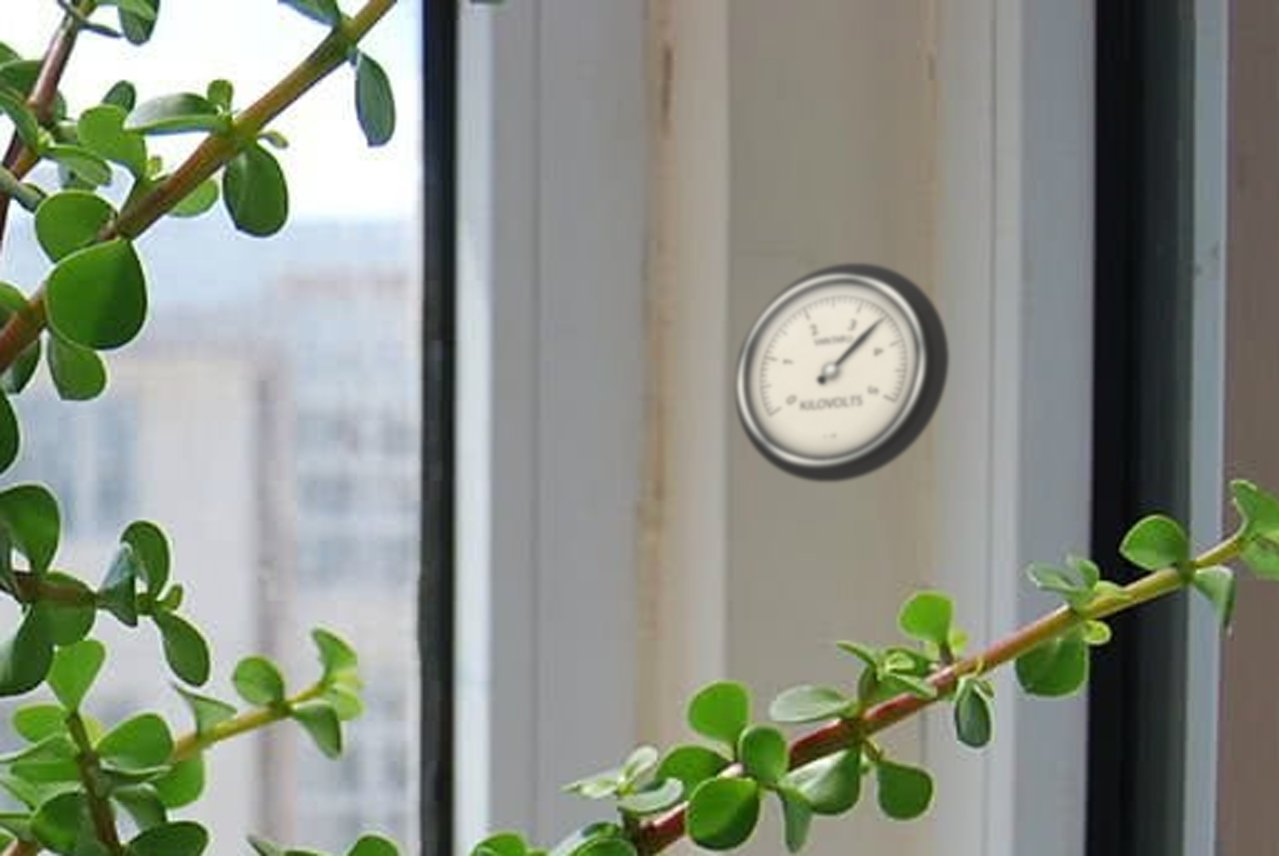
value=3.5 unit=kV
